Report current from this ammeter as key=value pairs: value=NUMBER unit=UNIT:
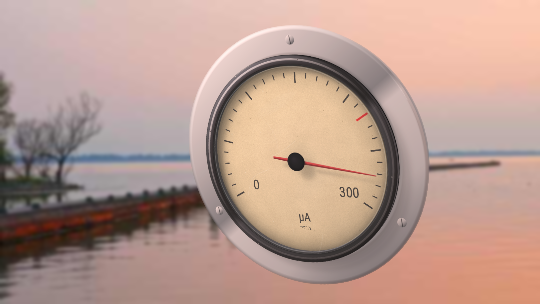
value=270 unit=µA
